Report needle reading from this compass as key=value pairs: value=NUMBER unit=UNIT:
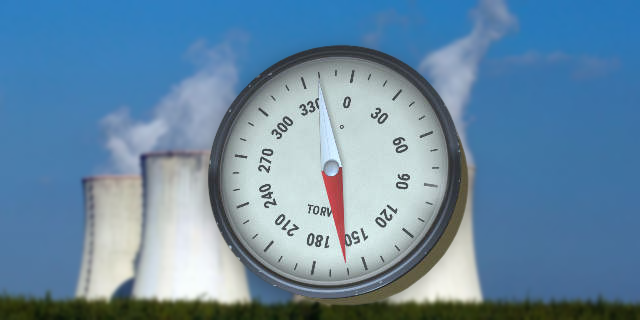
value=160 unit=°
